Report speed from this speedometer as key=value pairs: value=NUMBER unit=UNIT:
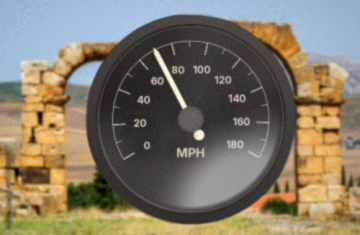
value=70 unit=mph
